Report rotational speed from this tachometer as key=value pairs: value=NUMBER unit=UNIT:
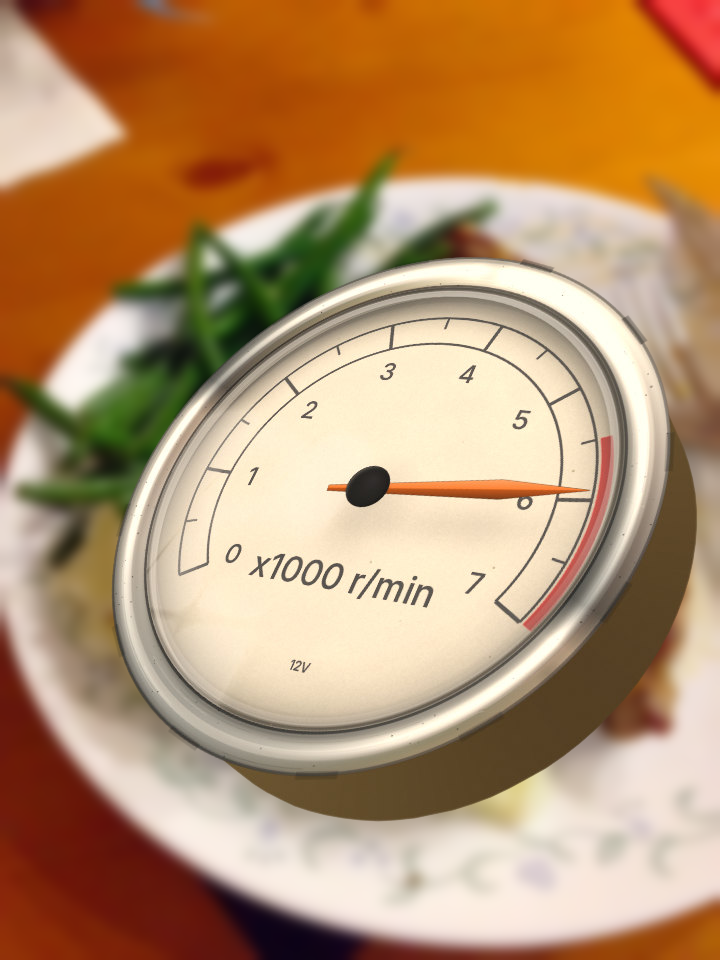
value=6000 unit=rpm
